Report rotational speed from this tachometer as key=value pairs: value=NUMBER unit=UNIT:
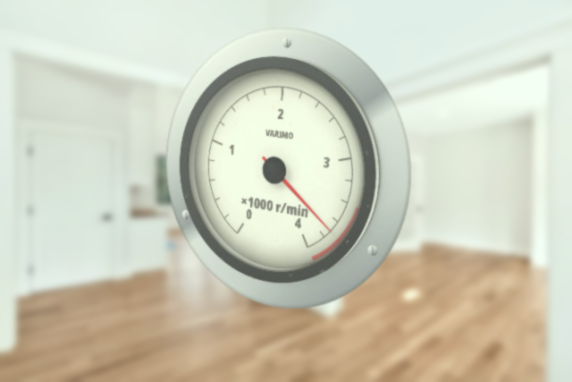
value=3700 unit=rpm
